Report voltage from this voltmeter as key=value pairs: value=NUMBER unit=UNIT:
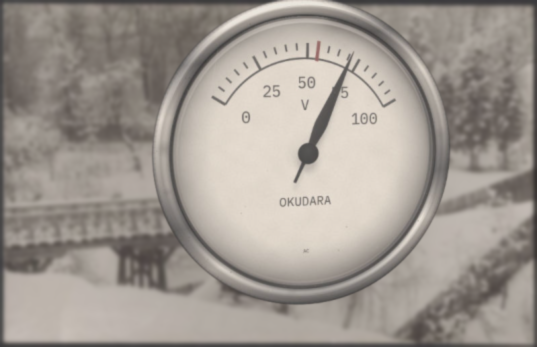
value=70 unit=V
